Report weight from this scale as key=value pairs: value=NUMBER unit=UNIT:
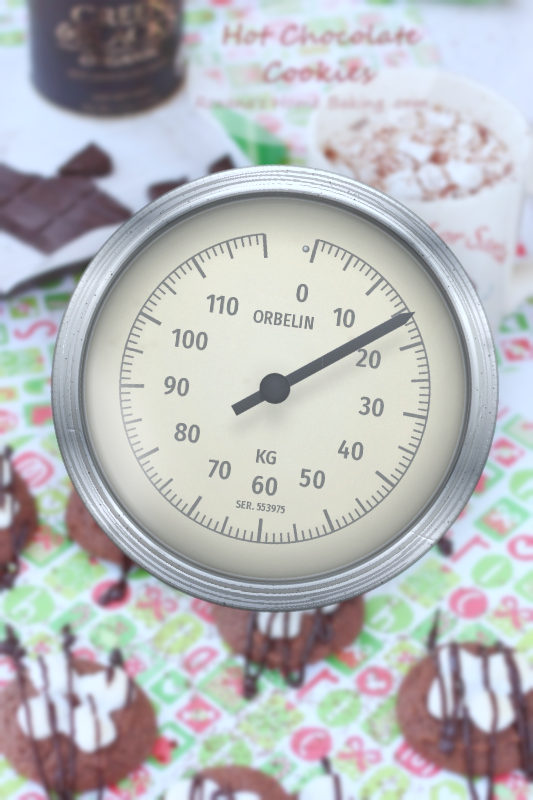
value=16 unit=kg
